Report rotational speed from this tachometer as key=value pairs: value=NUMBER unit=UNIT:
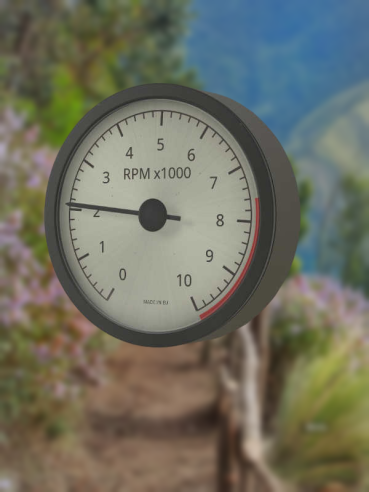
value=2100 unit=rpm
